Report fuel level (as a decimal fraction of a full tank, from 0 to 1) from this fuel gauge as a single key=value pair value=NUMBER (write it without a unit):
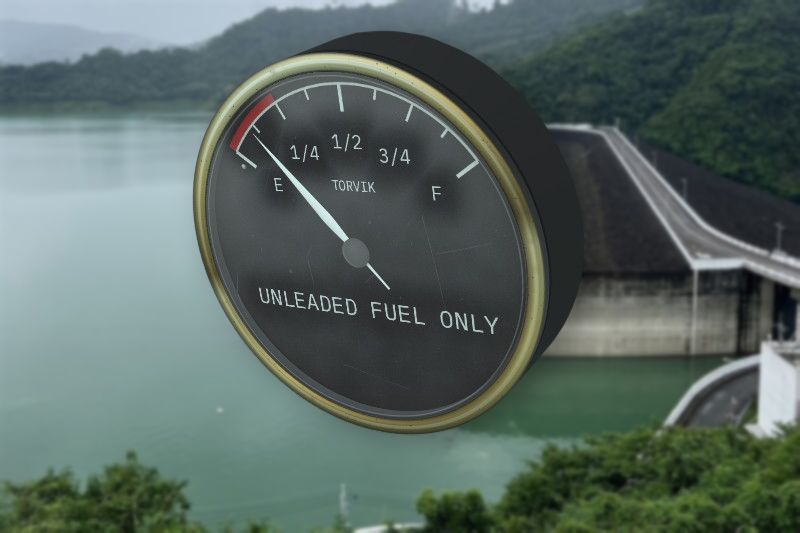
value=0.125
